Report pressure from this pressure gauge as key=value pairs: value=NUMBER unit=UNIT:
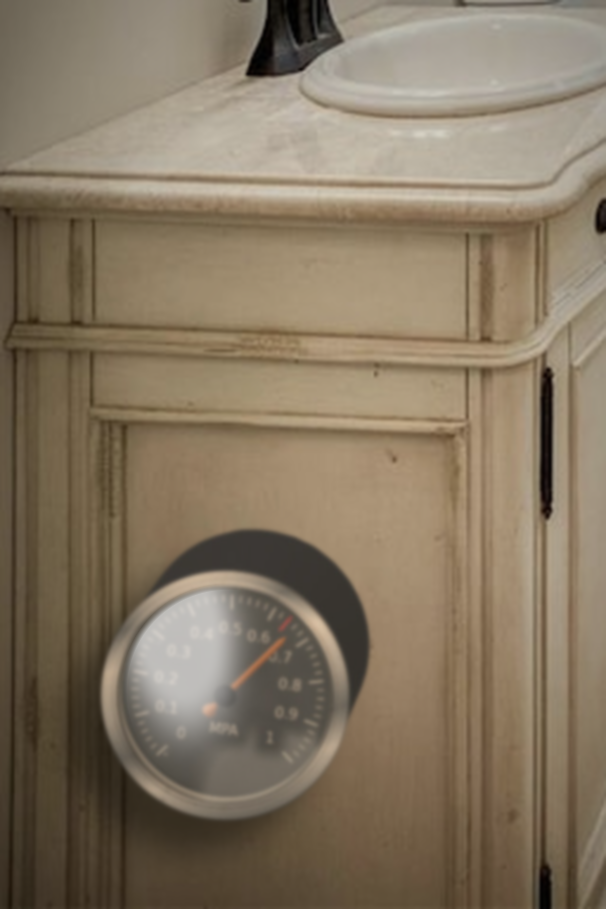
value=0.66 unit=MPa
